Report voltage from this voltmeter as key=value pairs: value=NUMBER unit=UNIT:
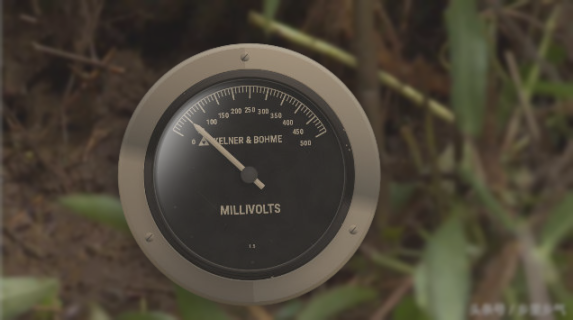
value=50 unit=mV
